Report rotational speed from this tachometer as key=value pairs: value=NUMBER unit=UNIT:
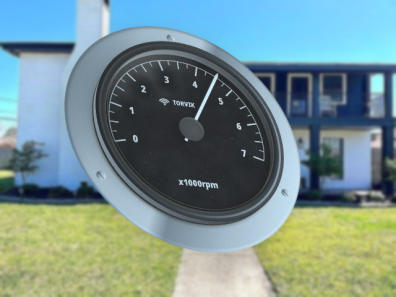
value=4500 unit=rpm
